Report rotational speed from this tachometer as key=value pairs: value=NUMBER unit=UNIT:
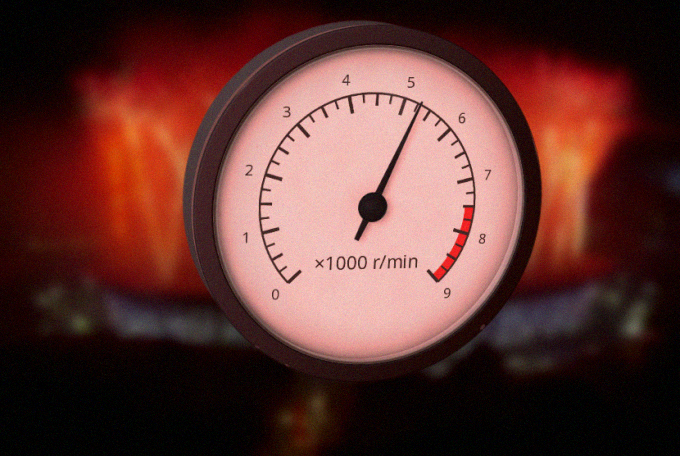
value=5250 unit=rpm
